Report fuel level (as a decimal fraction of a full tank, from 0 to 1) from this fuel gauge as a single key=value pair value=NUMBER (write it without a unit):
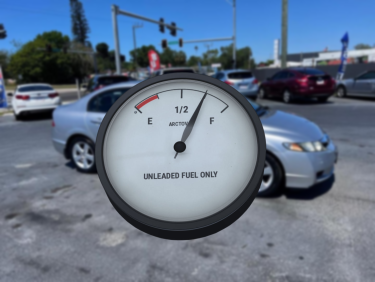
value=0.75
